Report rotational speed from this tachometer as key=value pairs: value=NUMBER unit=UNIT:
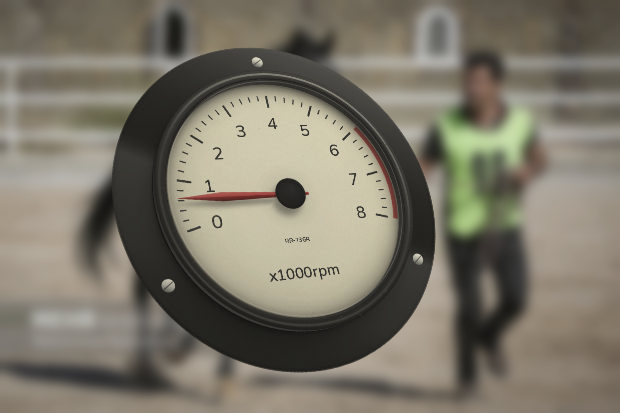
value=600 unit=rpm
